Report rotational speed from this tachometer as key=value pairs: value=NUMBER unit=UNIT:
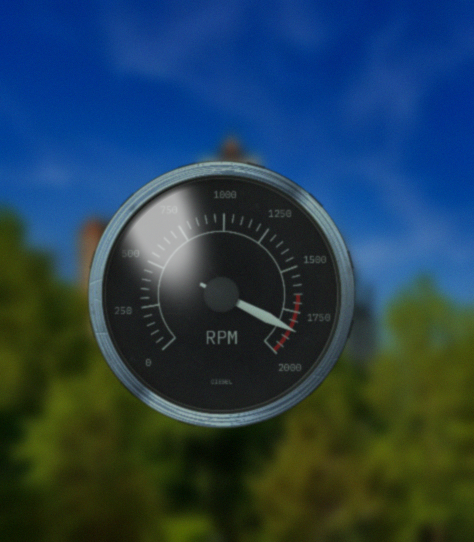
value=1850 unit=rpm
